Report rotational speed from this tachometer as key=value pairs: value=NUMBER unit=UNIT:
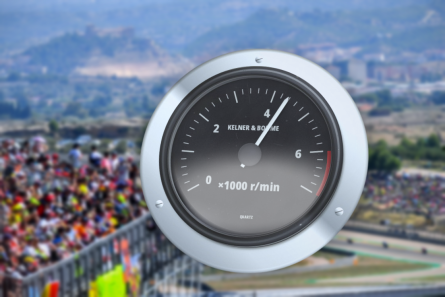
value=4400 unit=rpm
